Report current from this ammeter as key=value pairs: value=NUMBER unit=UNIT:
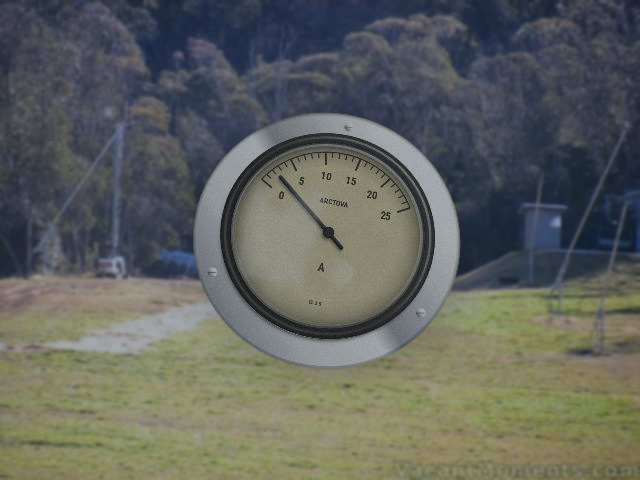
value=2 unit=A
